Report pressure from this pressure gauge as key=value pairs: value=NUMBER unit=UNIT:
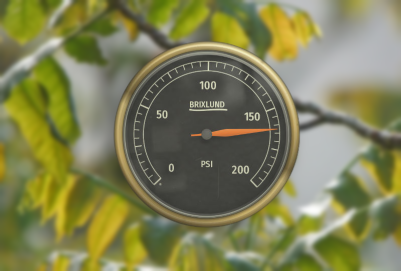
value=162.5 unit=psi
